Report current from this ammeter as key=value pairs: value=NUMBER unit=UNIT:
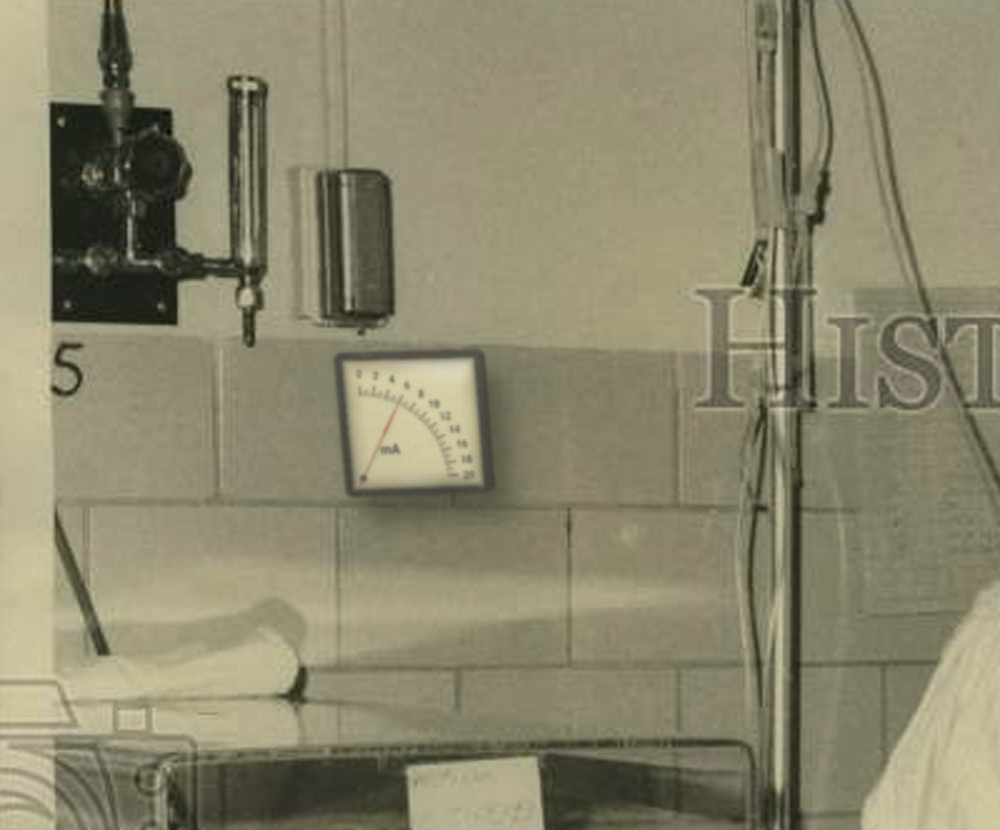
value=6 unit=mA
